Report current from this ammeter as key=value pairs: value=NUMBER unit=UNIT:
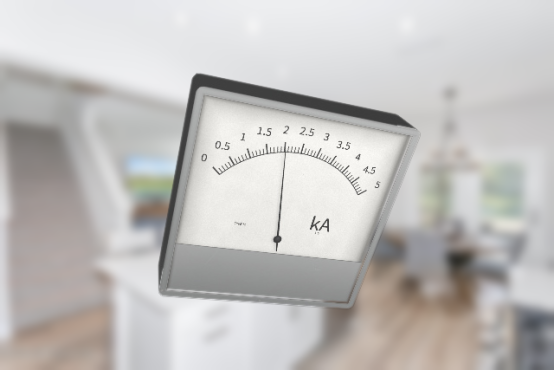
value=2 unit=kA
